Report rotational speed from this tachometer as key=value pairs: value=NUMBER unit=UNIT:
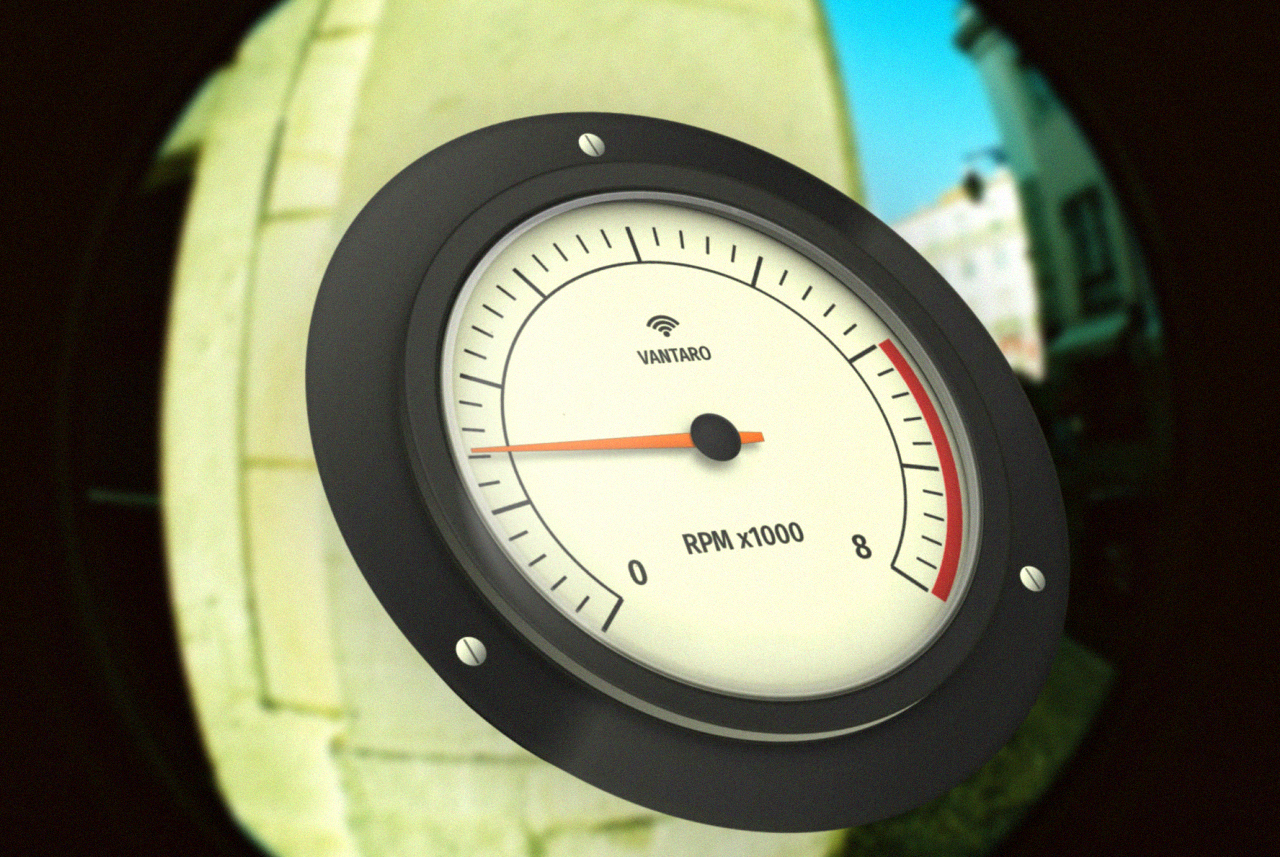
value=1400 unit=rpm
